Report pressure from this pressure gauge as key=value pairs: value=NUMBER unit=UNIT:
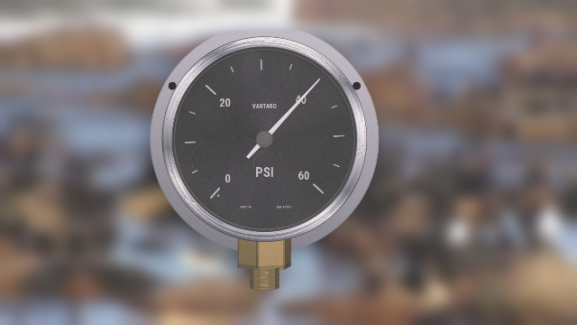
value=40 unit=psi
